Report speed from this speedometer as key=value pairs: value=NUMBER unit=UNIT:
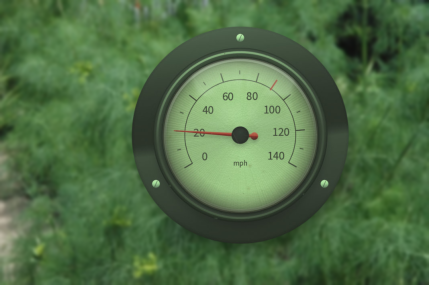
value=20 unit=mph
